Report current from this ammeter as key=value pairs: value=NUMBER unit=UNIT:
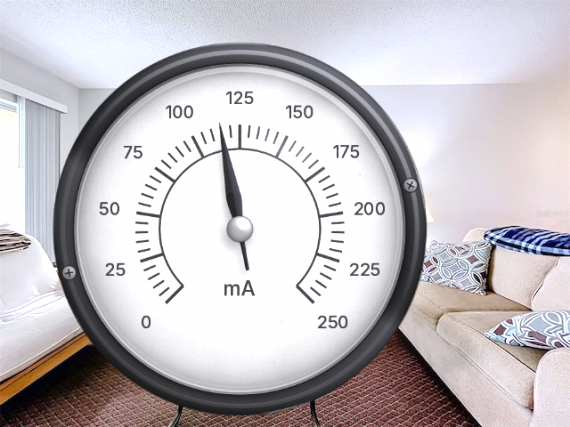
value=115 unit=mA
